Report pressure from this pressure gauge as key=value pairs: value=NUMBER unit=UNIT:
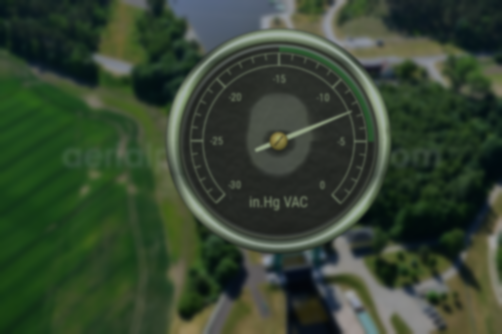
value=-7.5 unit=inHg
